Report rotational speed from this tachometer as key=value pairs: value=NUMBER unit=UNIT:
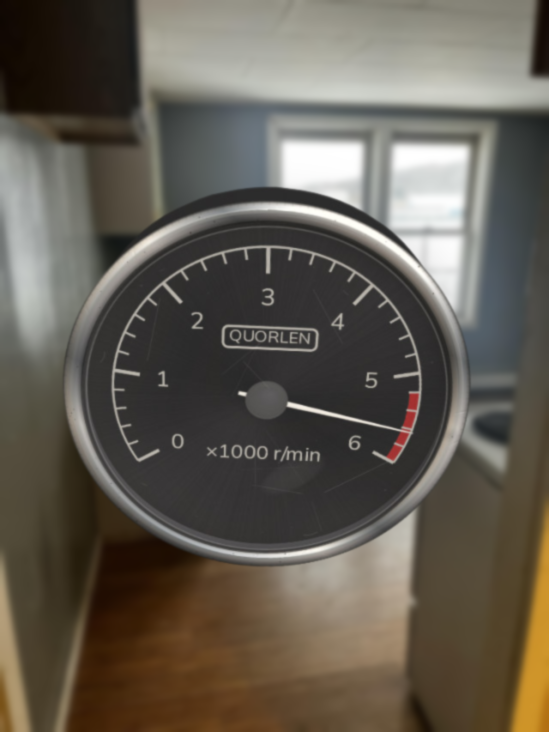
value=5600 unit=rpm
